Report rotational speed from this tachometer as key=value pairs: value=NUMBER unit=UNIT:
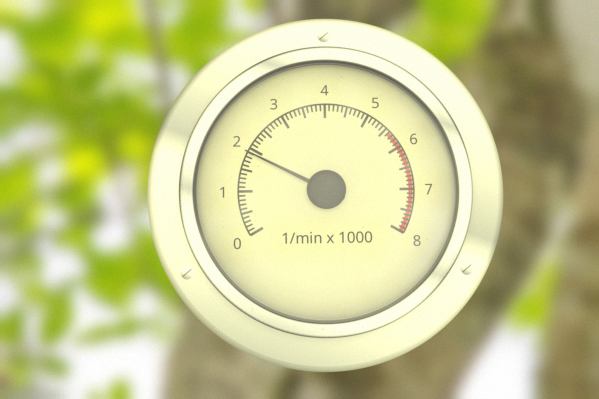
value=1900 unit=rpm
